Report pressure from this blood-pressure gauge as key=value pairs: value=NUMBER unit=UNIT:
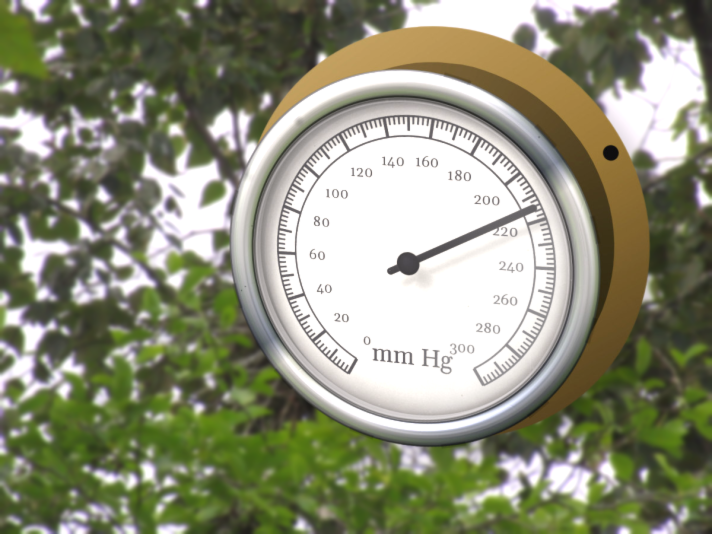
value=214 unit=mmHg
